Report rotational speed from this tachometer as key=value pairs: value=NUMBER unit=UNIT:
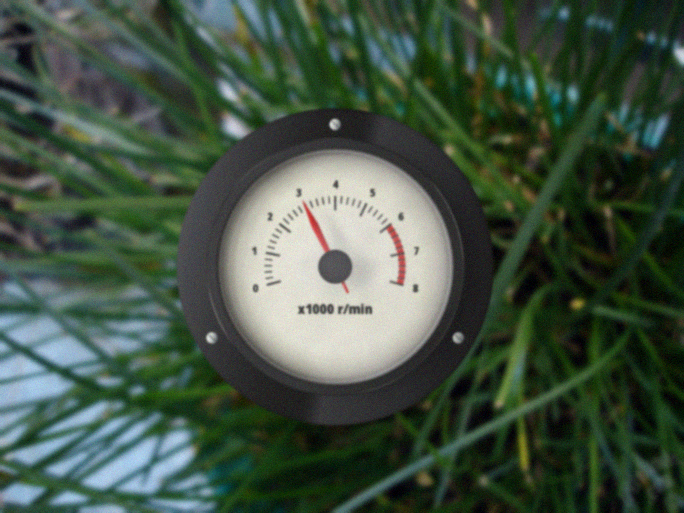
value=3000 unit=rpm
